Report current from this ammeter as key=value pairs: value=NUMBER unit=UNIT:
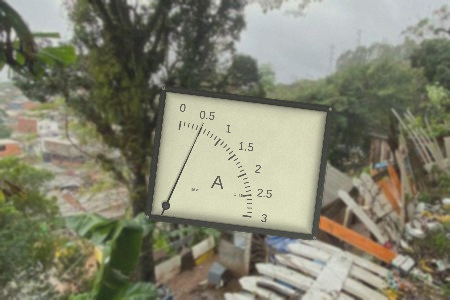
value=0.5 unit=A
